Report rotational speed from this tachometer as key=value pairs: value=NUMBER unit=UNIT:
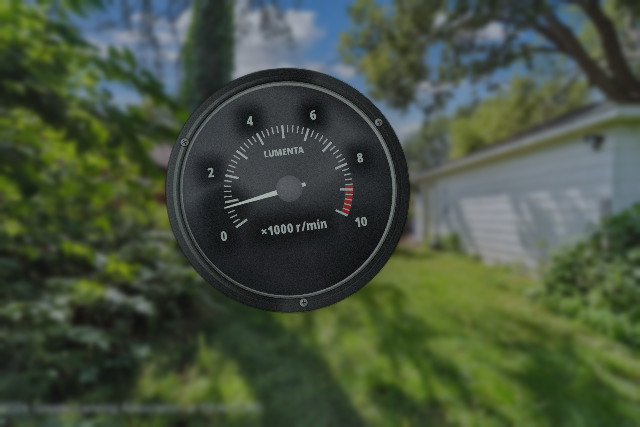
value=800 unit=rpm
